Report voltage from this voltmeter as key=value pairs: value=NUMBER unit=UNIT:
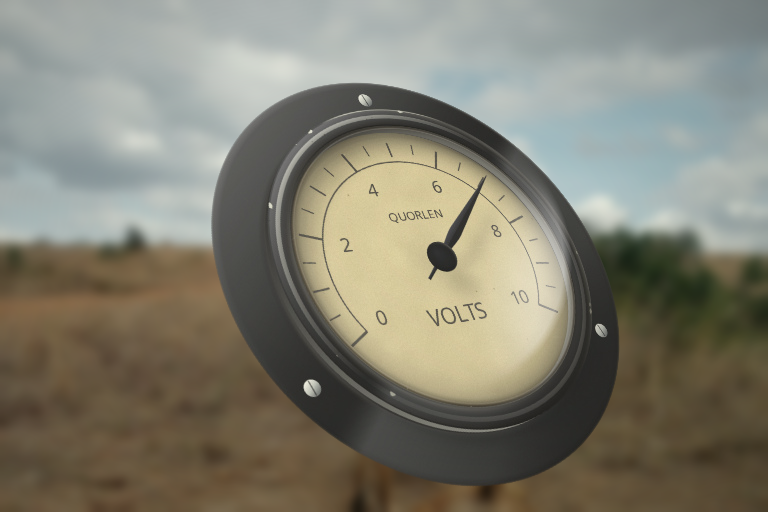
value=7 unit=V
